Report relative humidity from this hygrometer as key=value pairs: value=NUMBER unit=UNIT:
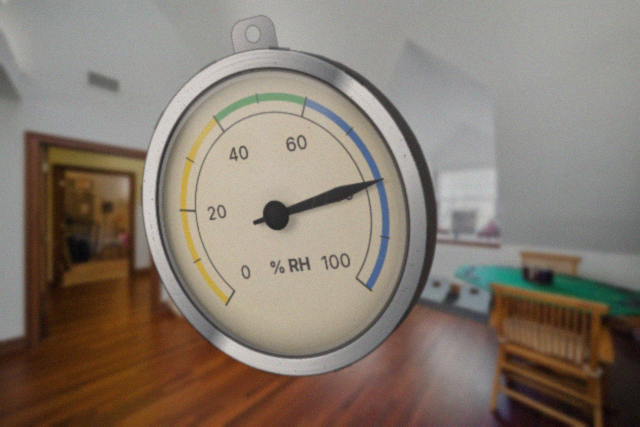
value=80 unit=%
